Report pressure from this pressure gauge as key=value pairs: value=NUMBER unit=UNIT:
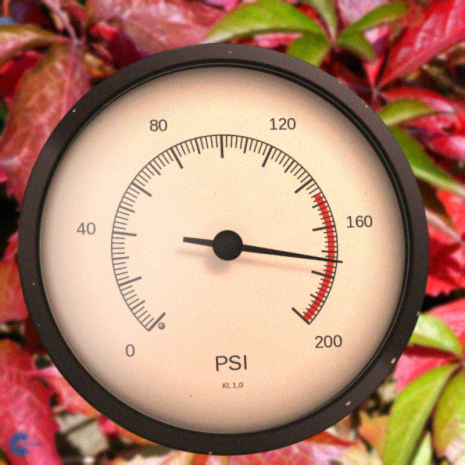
value=174 unit=psi
